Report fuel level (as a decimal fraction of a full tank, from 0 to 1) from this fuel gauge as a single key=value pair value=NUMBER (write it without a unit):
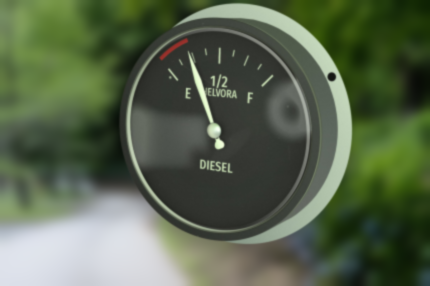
value=0.25
